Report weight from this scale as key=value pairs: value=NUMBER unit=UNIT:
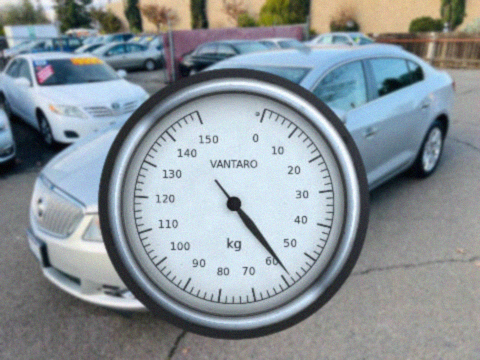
value=58 unit=kg
